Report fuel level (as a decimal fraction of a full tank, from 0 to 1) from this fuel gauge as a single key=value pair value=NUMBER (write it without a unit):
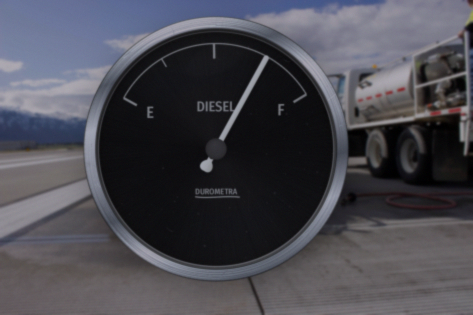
value=0.75
